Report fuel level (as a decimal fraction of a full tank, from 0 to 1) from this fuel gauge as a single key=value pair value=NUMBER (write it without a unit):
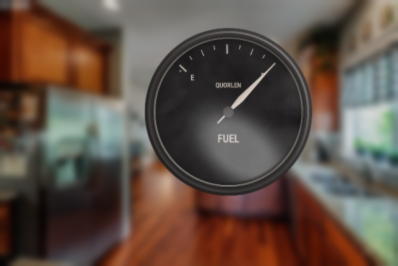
value=1
